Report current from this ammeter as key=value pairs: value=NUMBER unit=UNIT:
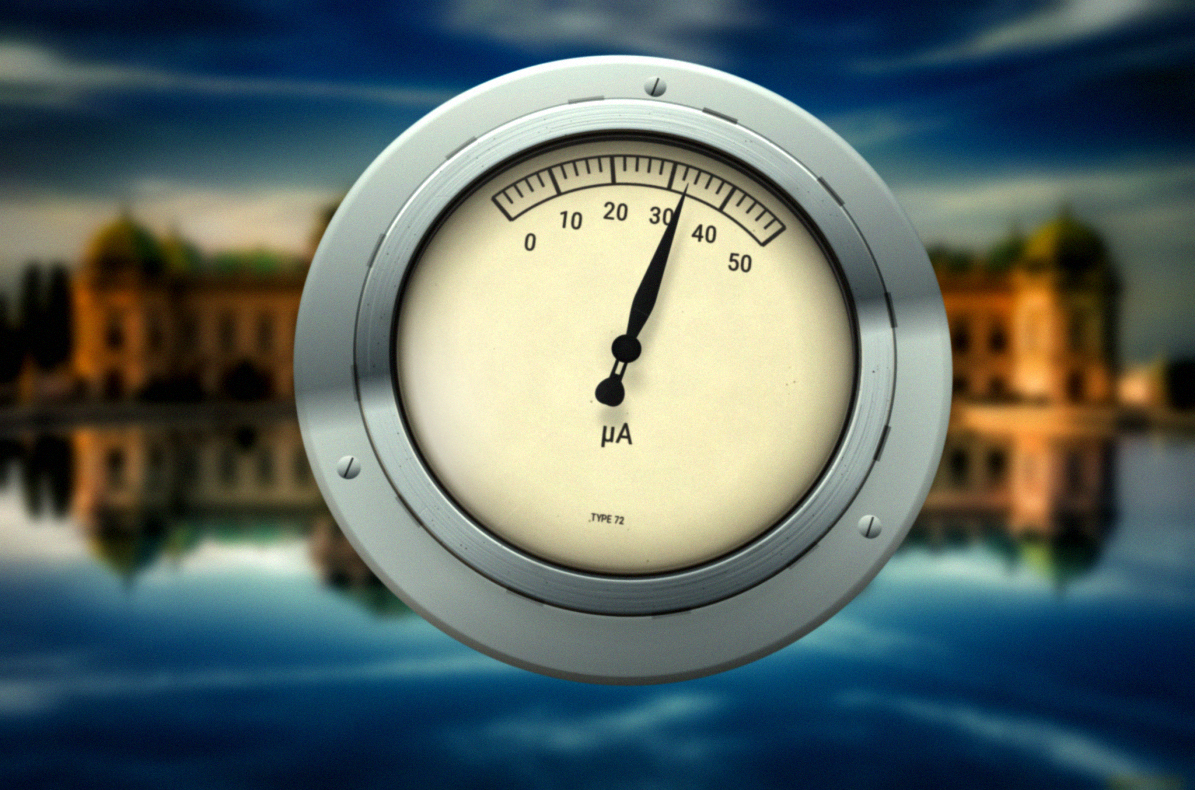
value=33 unit=µA
